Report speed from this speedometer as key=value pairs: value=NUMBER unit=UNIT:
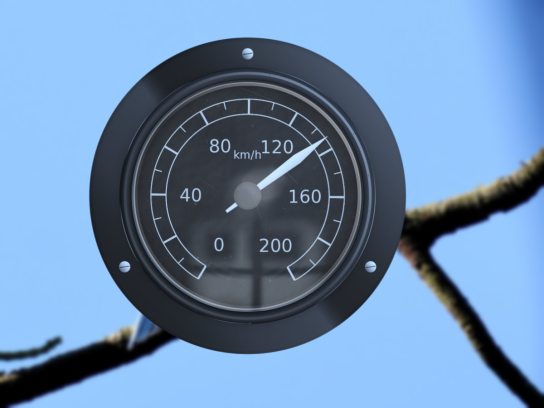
value=135 unit=km/h
